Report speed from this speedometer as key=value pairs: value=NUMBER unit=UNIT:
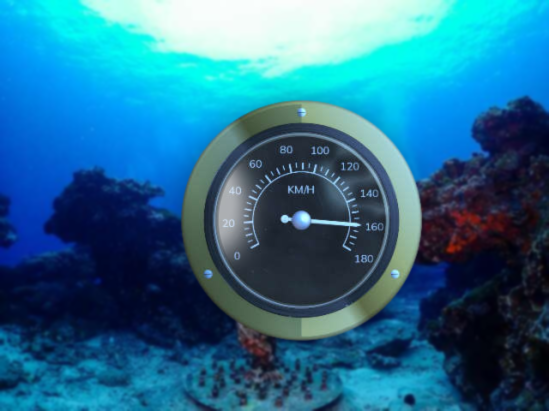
value=160 unit=km/h
